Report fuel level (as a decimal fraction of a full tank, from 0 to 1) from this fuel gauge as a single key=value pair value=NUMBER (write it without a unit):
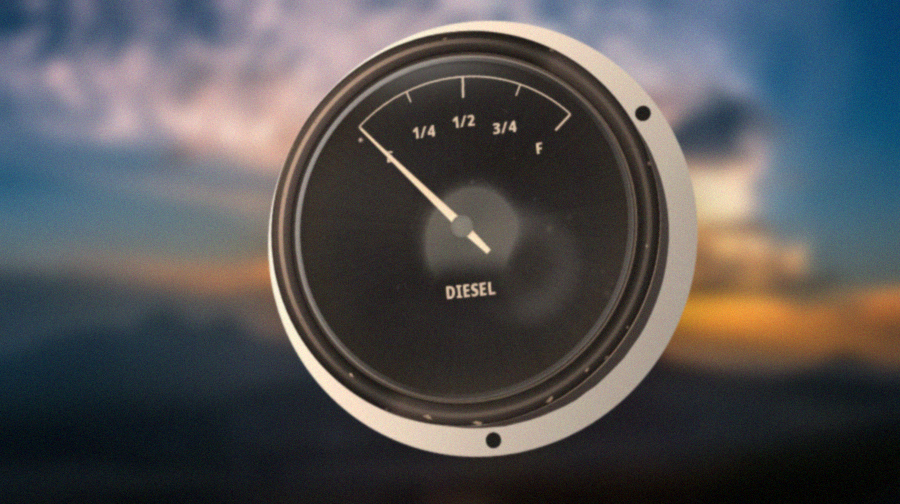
value=0
